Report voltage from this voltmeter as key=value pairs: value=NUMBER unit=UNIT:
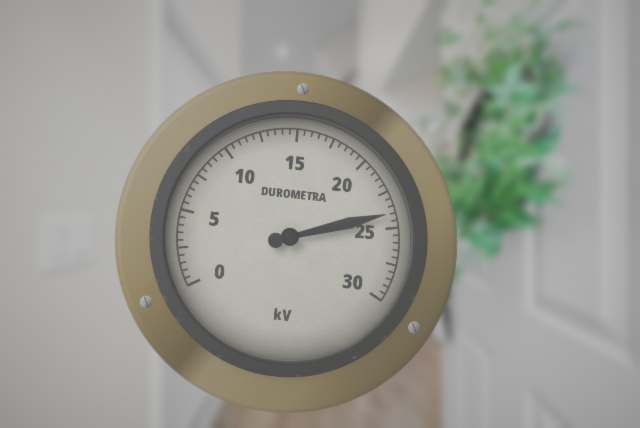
value=24 unit=kV
